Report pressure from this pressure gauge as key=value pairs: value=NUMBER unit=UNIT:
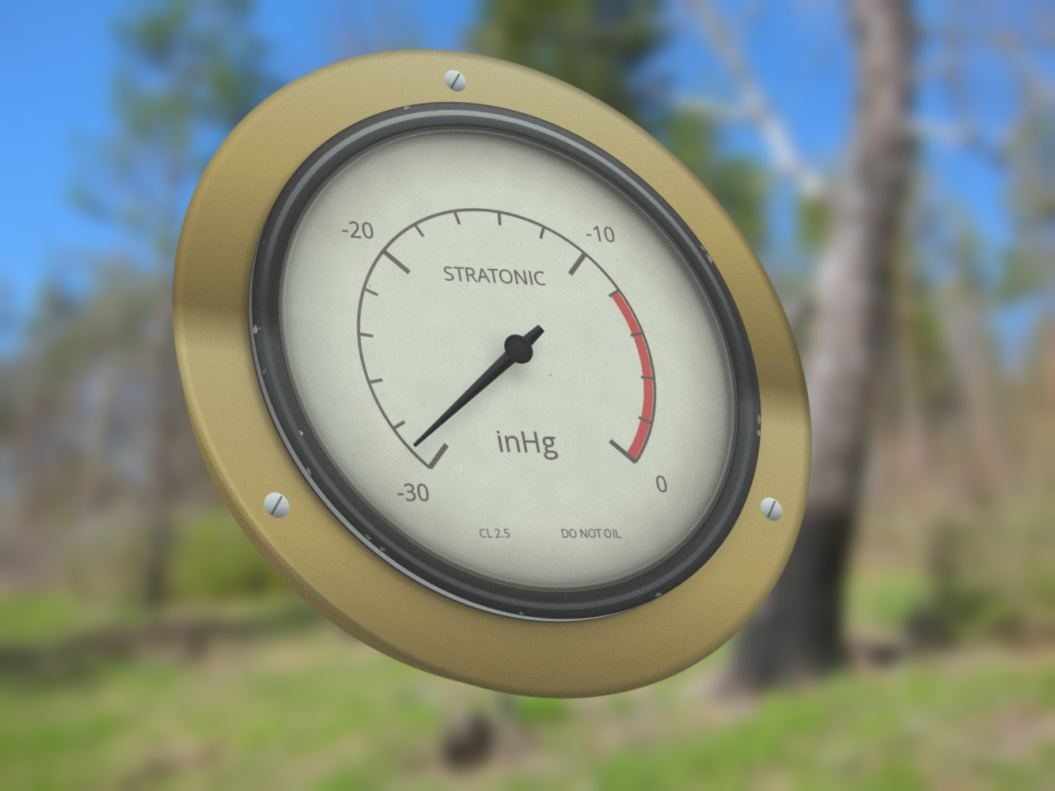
value=-29 unit=inHg
